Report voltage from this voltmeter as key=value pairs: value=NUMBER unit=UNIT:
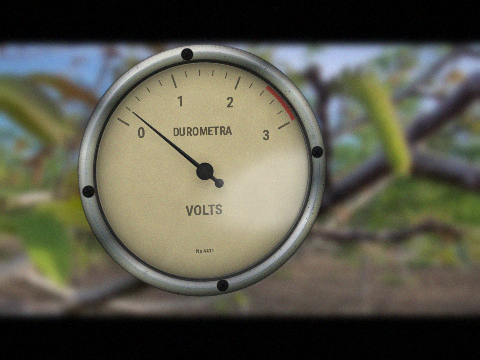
value=0.2 unit=V
